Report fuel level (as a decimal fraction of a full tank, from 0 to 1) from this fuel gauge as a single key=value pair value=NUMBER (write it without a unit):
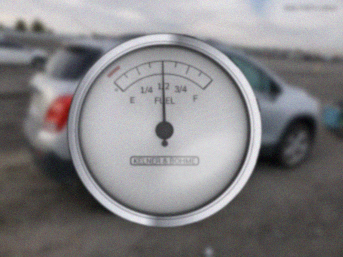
value=0.5
